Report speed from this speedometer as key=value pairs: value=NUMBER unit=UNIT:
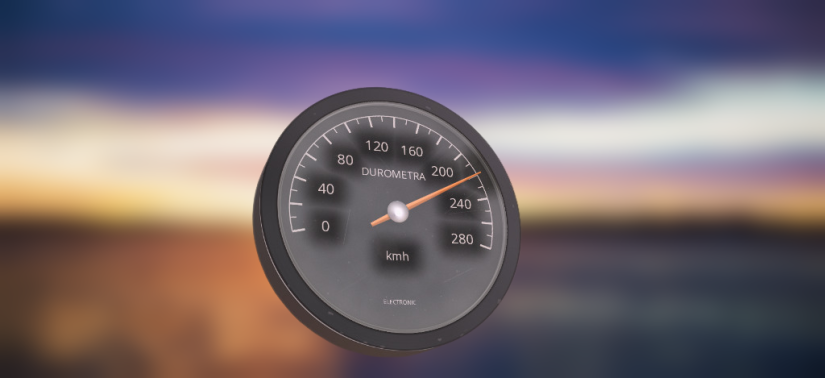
value=220 unit=km/h
